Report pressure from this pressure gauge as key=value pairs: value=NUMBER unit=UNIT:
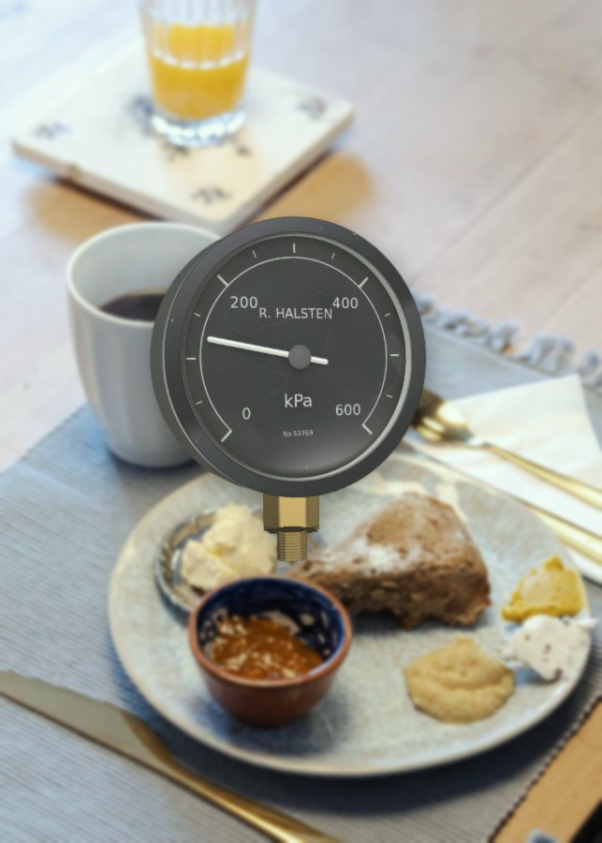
value=125 unit=kPa
